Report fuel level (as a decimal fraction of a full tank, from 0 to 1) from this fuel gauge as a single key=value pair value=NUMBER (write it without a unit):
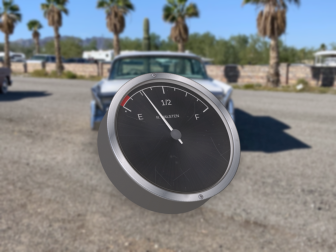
value=0.25
